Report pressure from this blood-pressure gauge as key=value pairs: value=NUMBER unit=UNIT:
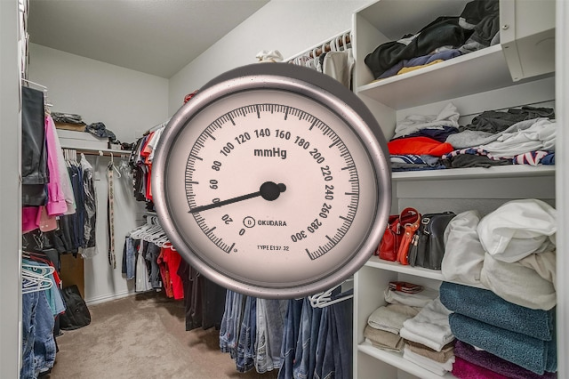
value=40 unit=mmHg
